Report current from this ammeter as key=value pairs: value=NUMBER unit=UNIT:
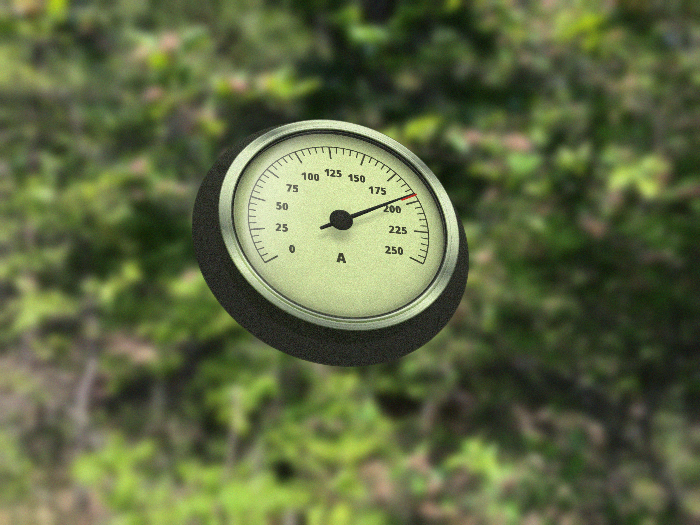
value=195 unit=A
